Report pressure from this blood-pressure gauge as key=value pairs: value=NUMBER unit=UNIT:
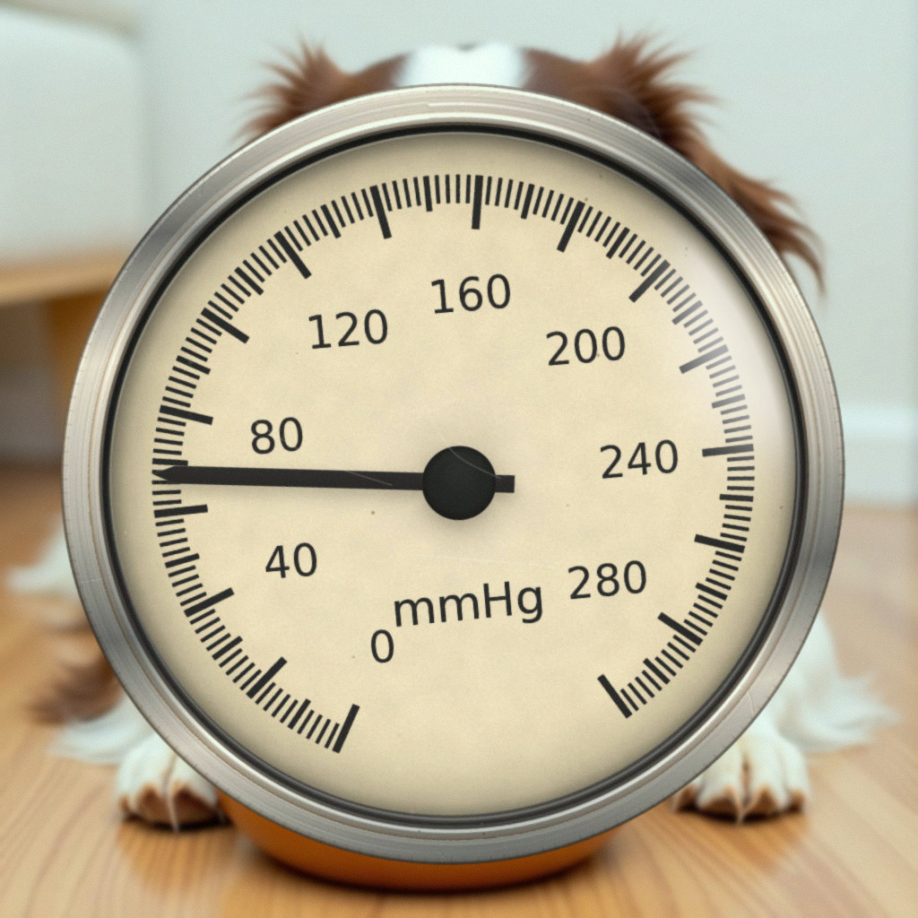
value=68 unit=mmHg
